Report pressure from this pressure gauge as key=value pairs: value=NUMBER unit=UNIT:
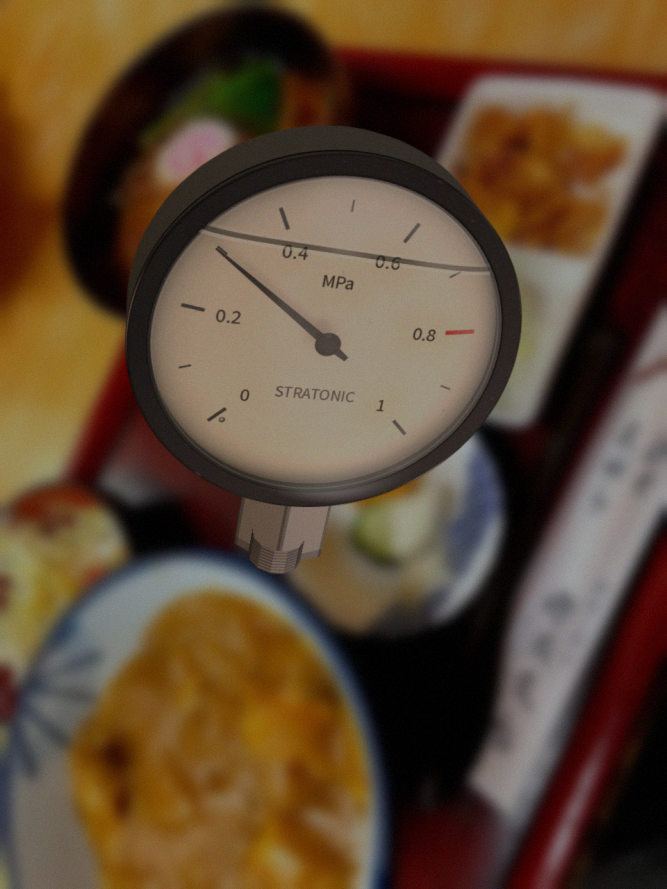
value=0.3 unit=MPa
